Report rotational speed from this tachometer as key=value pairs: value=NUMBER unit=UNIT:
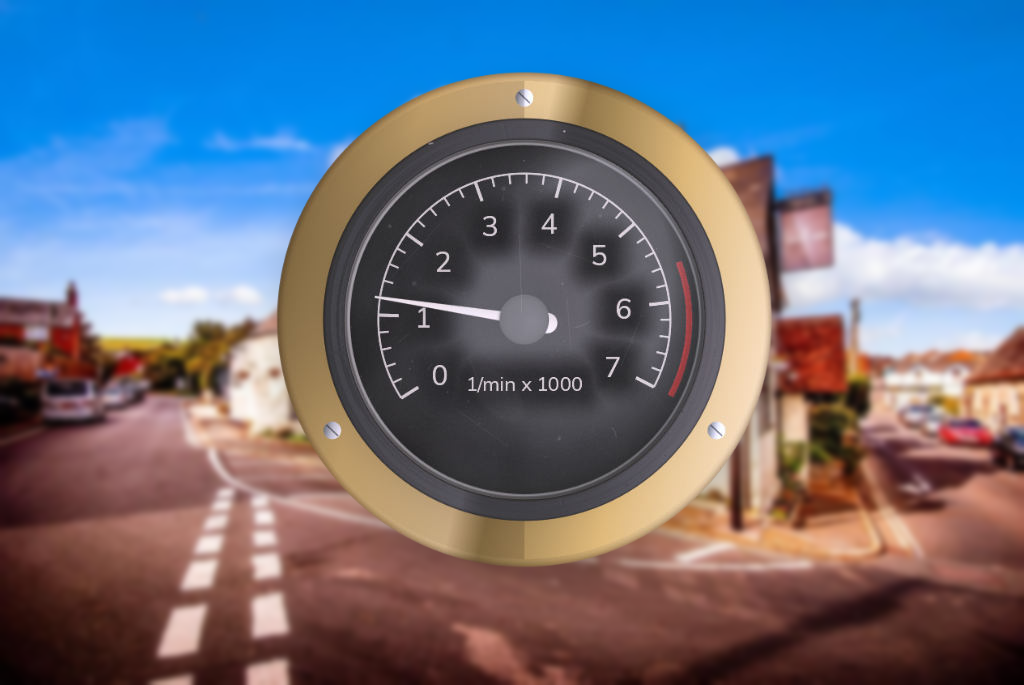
value=1200 unit=rpm
